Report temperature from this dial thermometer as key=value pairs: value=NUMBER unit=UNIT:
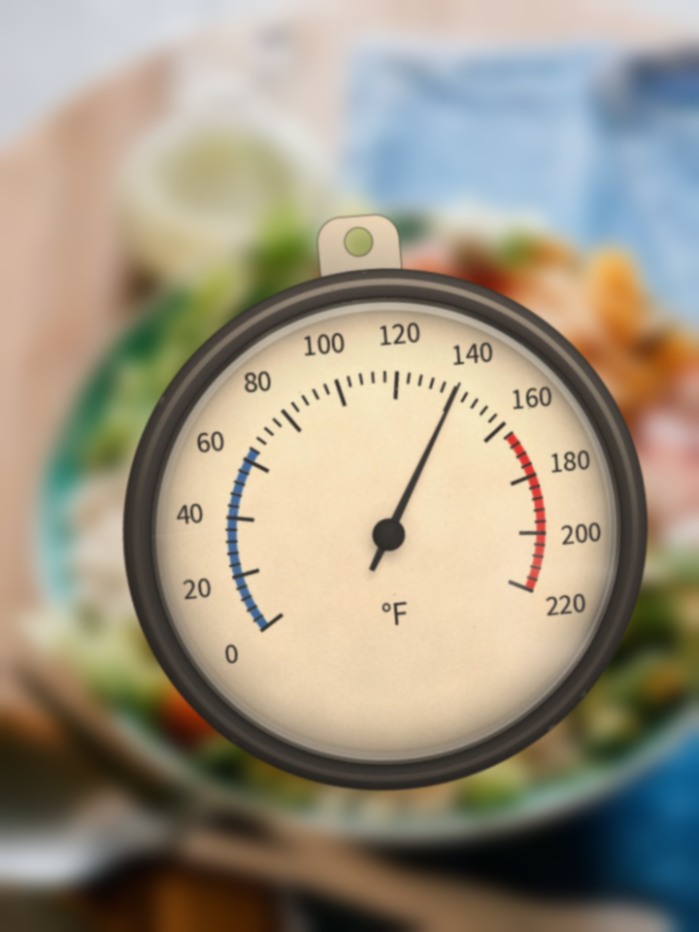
value=140 unit=°F
